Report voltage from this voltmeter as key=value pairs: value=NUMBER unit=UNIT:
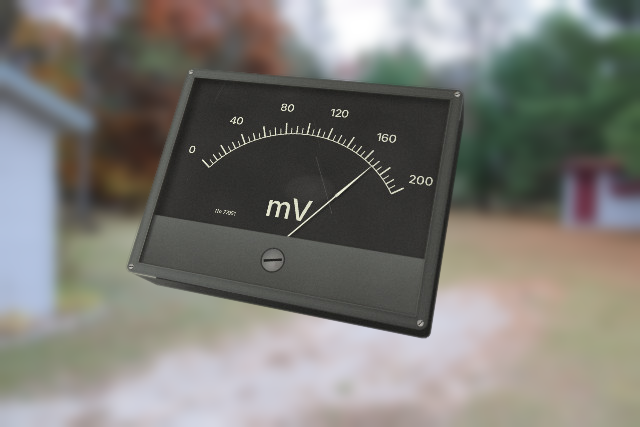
value=170 unit=mV
